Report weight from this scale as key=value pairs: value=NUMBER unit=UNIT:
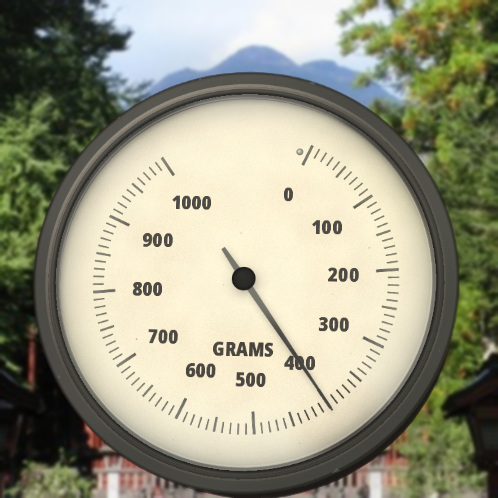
value=400 unit=g
